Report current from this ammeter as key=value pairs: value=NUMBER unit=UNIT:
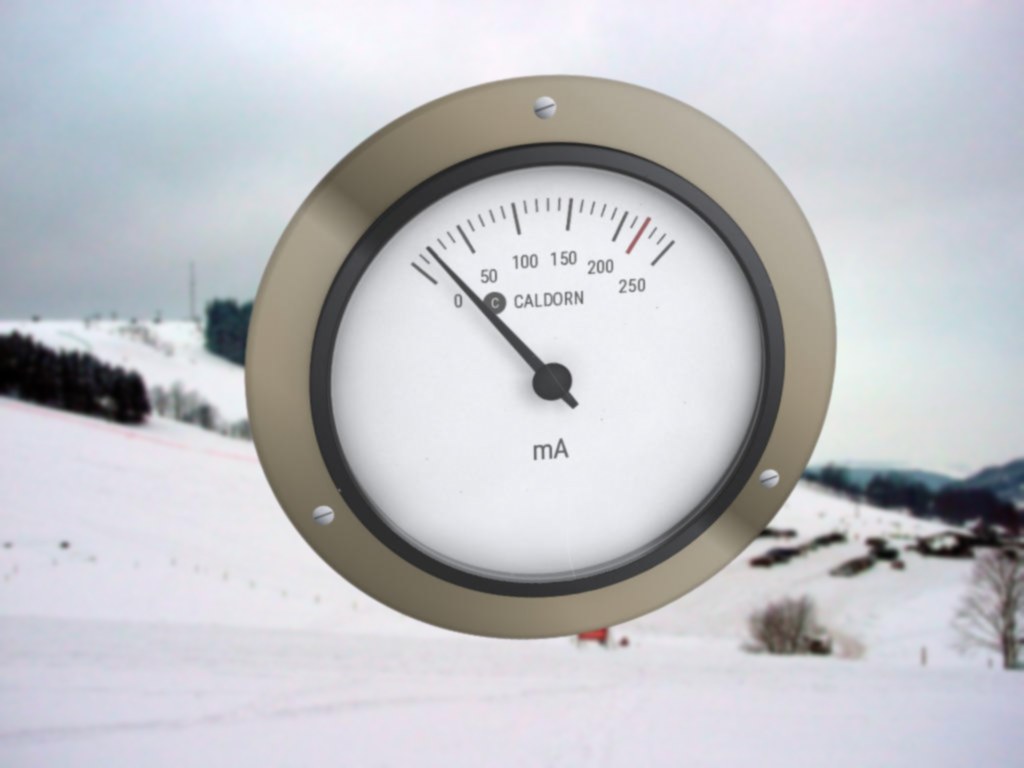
value=20 unit=mA
